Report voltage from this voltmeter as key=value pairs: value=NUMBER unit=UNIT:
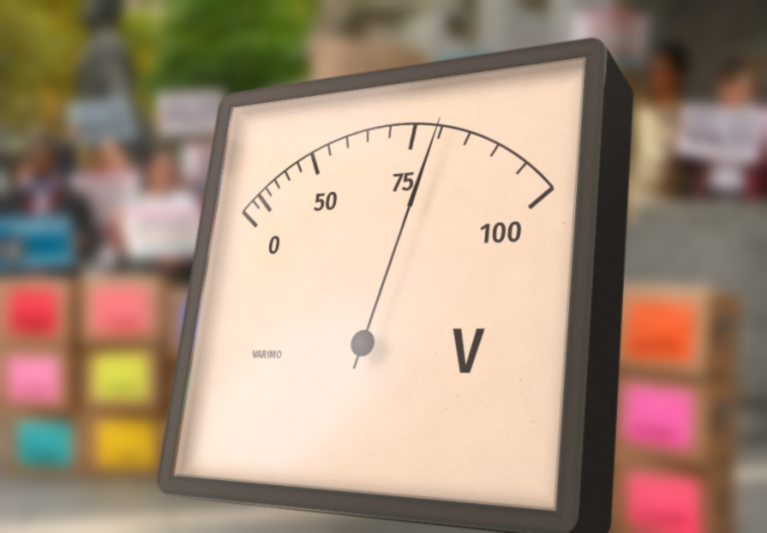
value=80 unit=V
